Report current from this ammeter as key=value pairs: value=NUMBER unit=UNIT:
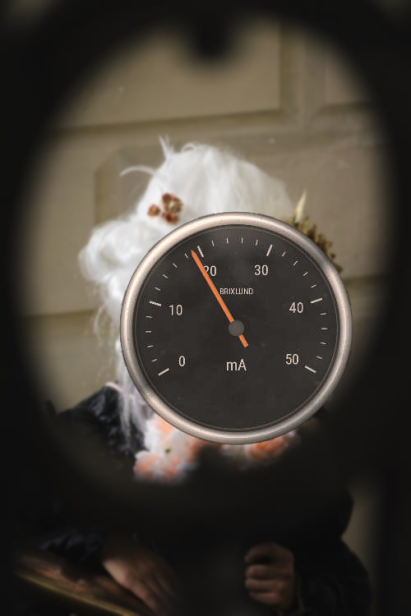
value=19 unit=mA
